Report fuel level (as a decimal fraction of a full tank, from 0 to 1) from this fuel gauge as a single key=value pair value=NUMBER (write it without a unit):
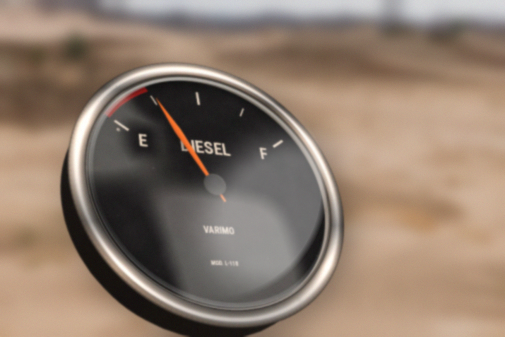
value=0.25
